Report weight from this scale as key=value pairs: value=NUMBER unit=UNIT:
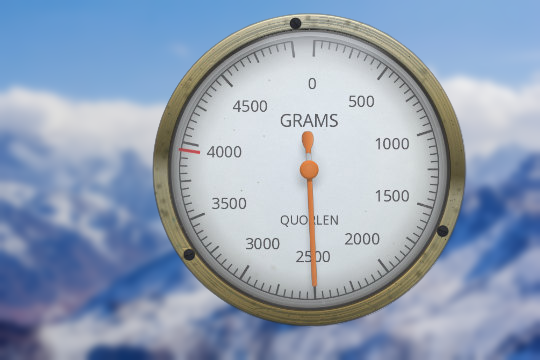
value=2500 unit=g
